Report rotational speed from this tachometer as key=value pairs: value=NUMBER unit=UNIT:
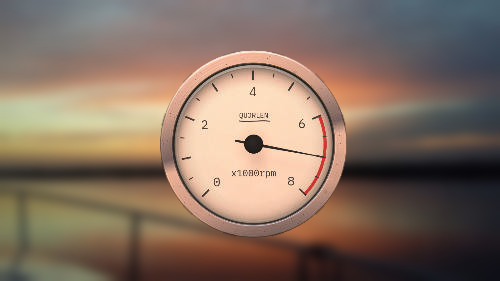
value=7000 unit=rpm
